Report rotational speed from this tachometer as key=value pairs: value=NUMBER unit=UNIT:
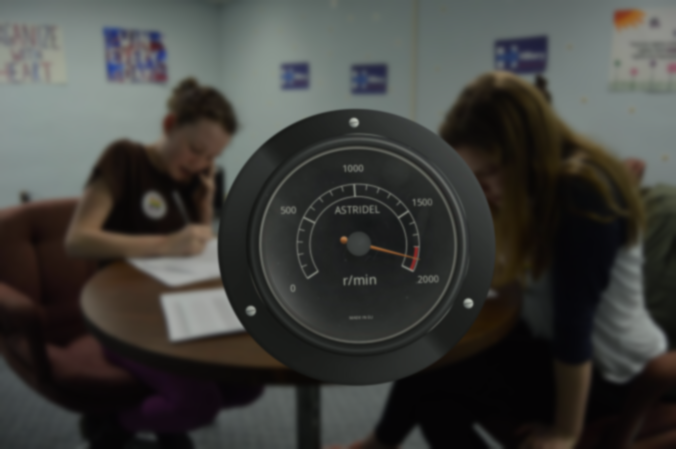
value=1900 unit=rpm
